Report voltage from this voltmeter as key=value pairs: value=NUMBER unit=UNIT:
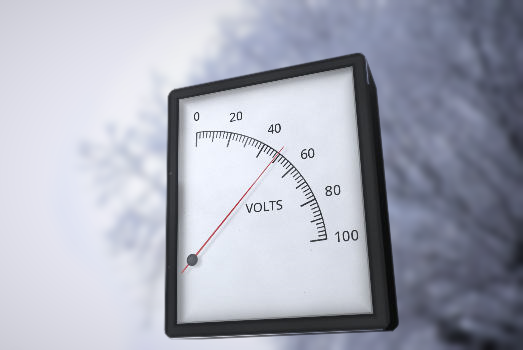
value=50 unit=V
